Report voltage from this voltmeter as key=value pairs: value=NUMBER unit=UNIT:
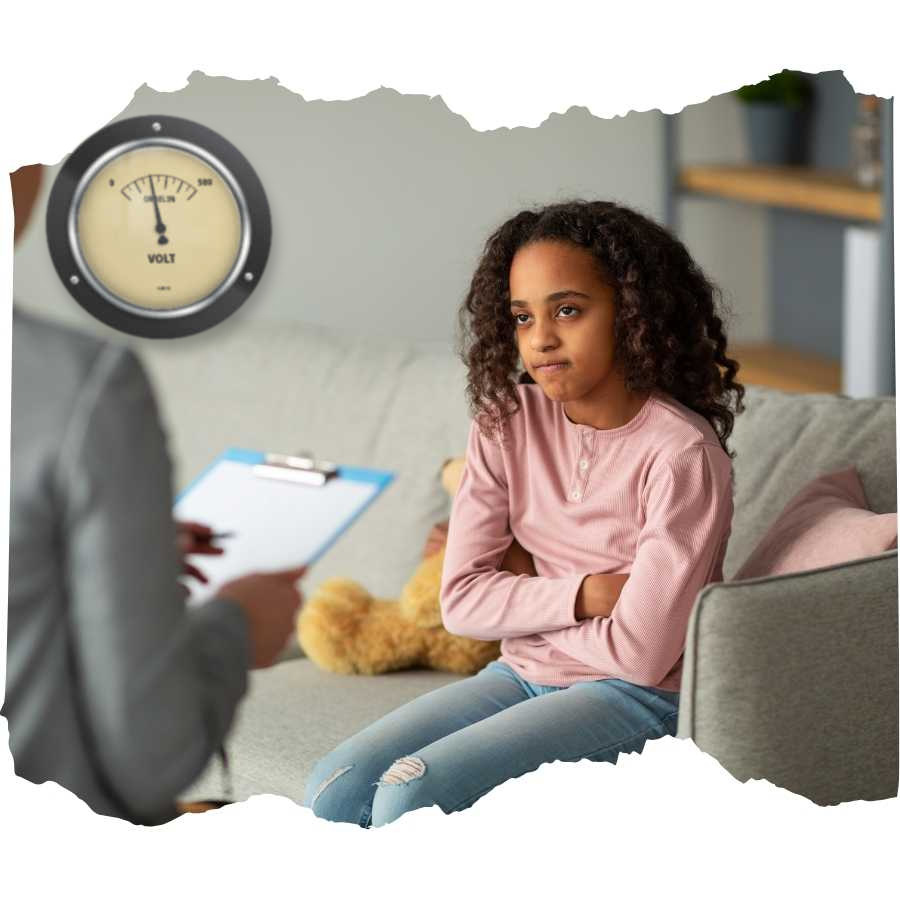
value=200 unit=V
